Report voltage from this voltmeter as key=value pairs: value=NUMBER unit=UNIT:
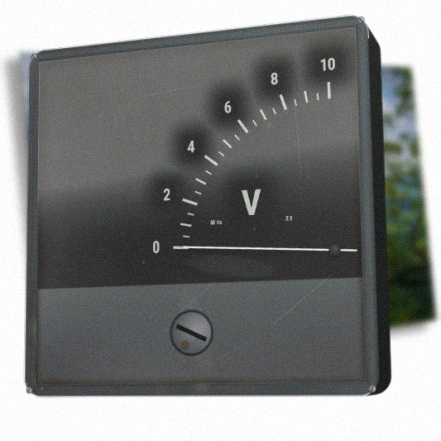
value=0 unit=V
